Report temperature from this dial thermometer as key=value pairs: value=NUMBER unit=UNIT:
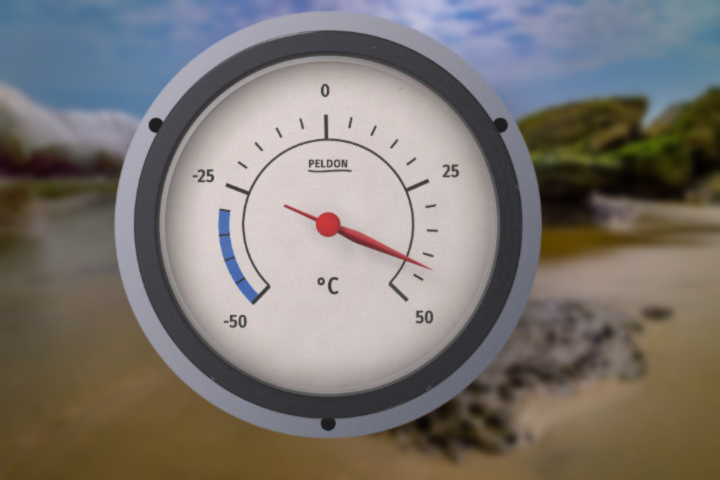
value=42.5 unit=°C
